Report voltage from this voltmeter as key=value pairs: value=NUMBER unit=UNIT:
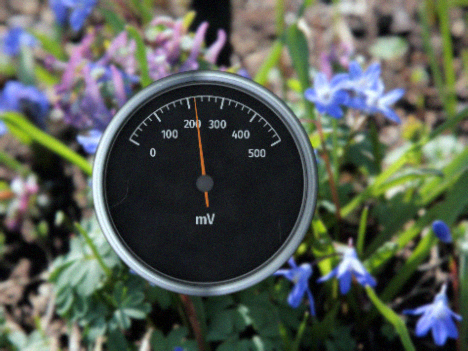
value=220 unit=mV
